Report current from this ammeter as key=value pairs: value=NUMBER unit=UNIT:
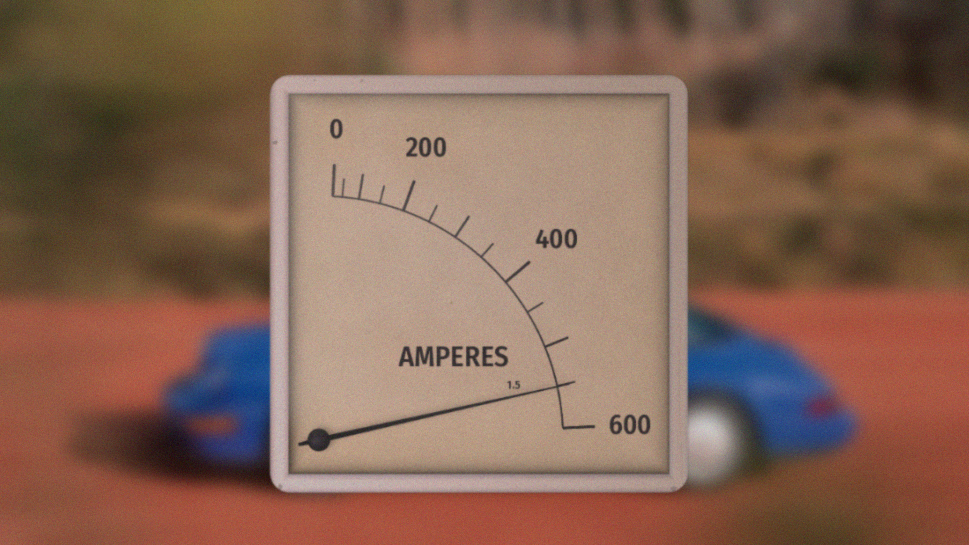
value=550 unit=A
